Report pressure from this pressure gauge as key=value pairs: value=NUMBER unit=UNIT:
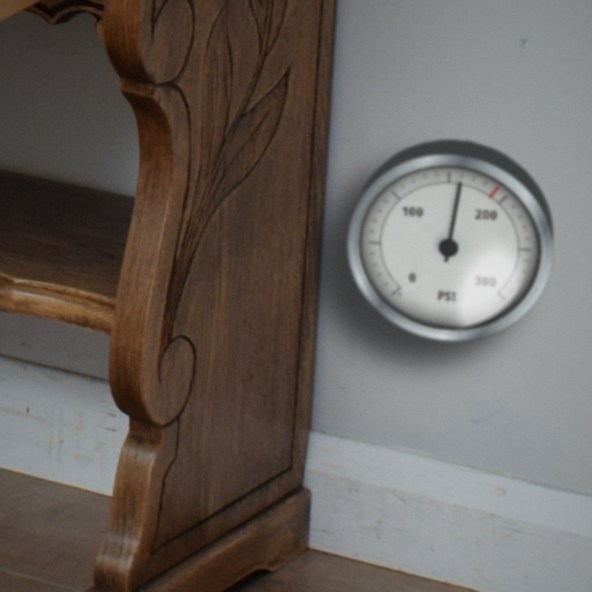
value=160 unit=psi
